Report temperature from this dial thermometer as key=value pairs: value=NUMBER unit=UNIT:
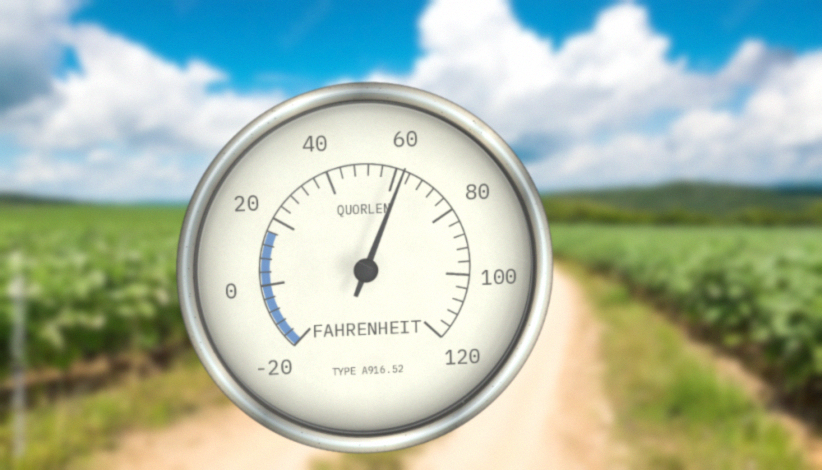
value=62 unit=°F
